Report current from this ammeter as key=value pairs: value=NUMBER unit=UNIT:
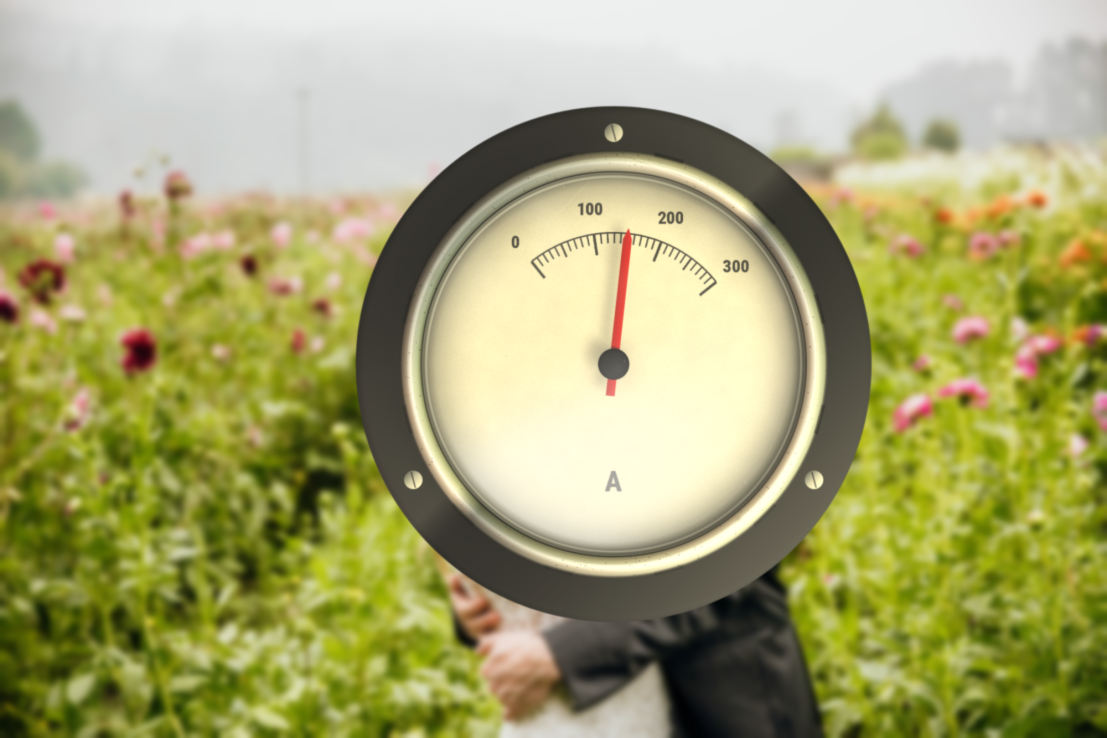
value=150 unit=A
